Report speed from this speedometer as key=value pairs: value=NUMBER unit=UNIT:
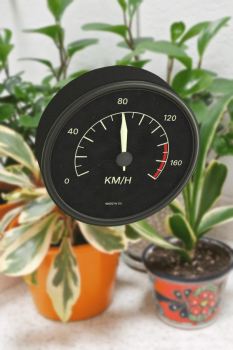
value=80 unit=km/h
